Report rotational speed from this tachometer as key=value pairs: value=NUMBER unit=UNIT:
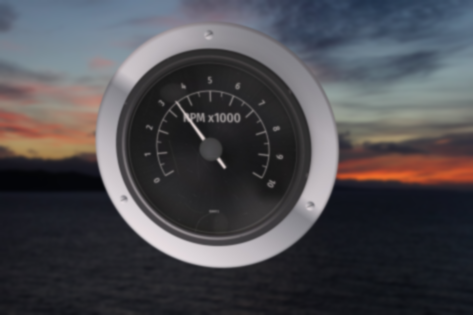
value=3500 unit=rpm
